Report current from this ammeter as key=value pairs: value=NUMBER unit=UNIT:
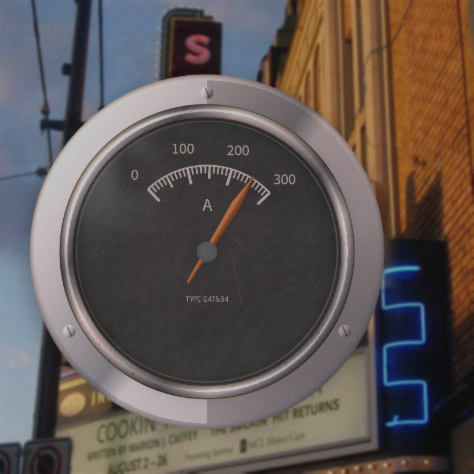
value=250 unit=A
